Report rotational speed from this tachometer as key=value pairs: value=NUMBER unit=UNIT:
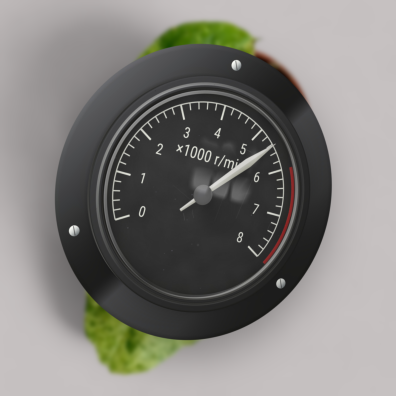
value=5400 unit=rpm
